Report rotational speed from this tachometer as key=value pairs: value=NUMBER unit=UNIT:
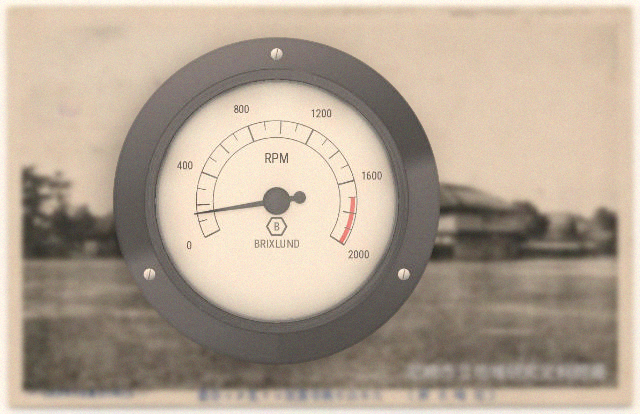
value=150 unit=rpm
